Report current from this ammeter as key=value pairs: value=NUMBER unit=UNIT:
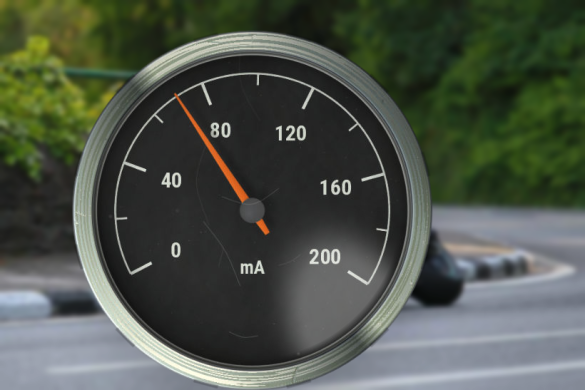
value=70 unit=mA
